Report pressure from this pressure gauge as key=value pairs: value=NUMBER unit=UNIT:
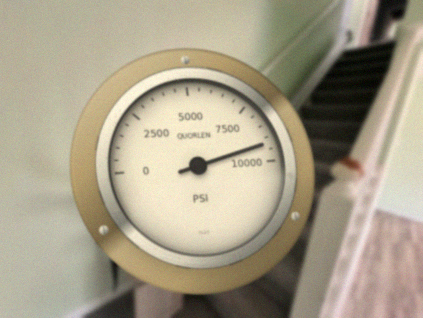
value=9250 unit=psi
